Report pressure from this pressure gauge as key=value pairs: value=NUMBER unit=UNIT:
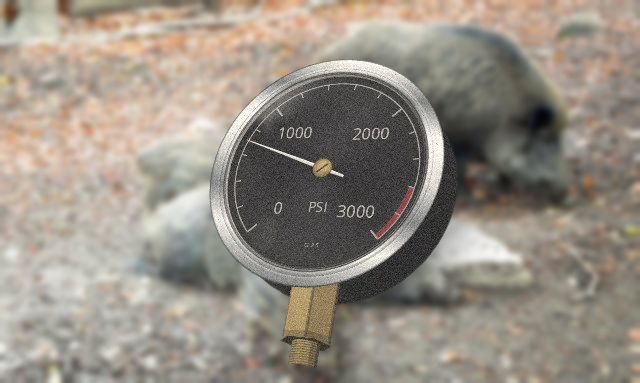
value=700 unit=psi
